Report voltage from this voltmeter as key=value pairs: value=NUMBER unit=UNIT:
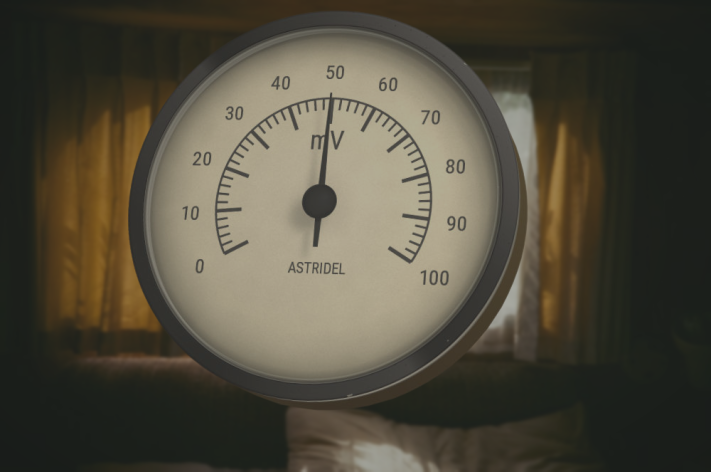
value=50 unit=mV
